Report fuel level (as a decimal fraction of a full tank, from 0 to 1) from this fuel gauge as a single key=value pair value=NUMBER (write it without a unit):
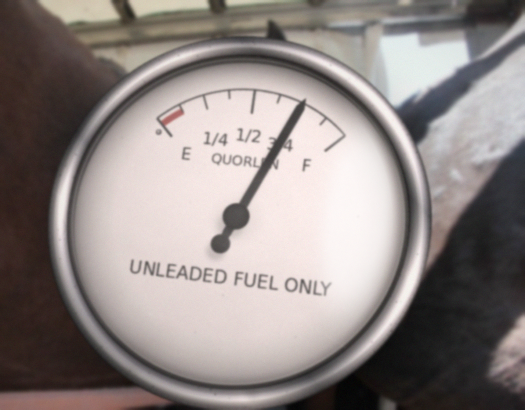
value=0.75
